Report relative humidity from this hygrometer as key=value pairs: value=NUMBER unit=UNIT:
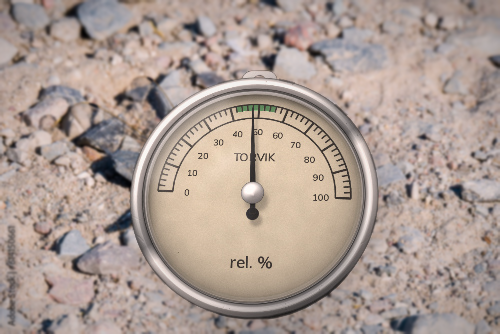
value=48 unit=%
